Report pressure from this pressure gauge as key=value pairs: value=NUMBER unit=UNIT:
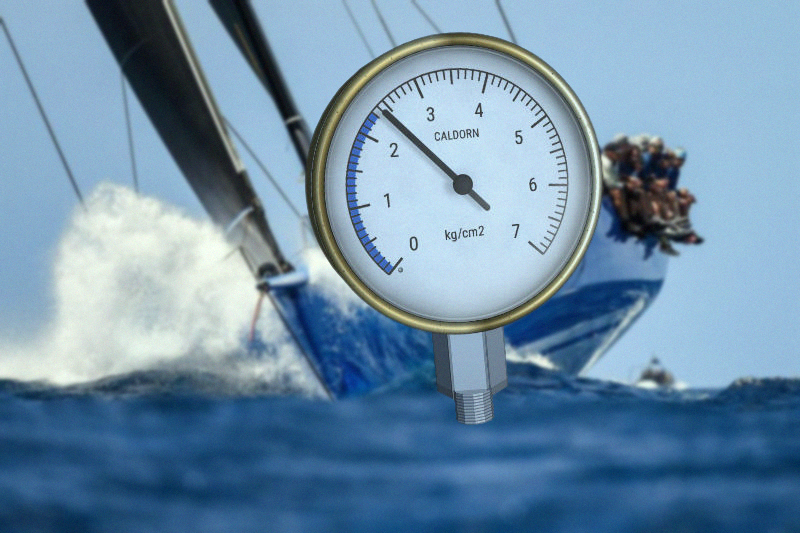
value=2.4 unit=kg/cm²
